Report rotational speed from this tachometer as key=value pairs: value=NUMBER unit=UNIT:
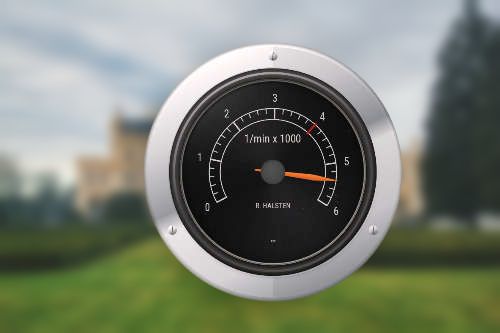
value=5400 unit=rpm
